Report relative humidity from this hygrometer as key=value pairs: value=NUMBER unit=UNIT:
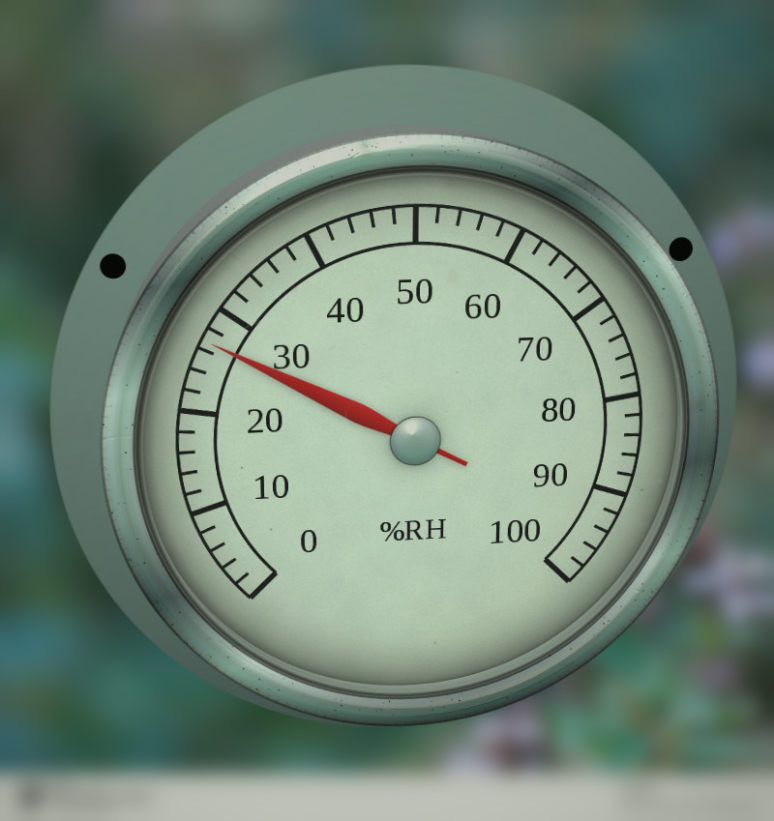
value=27 unit=%
